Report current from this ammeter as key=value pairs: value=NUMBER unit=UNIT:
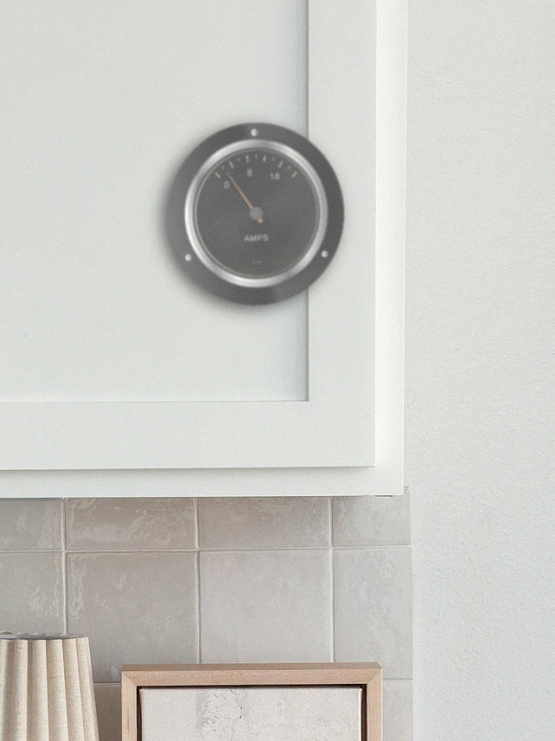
value=2 unit=A
